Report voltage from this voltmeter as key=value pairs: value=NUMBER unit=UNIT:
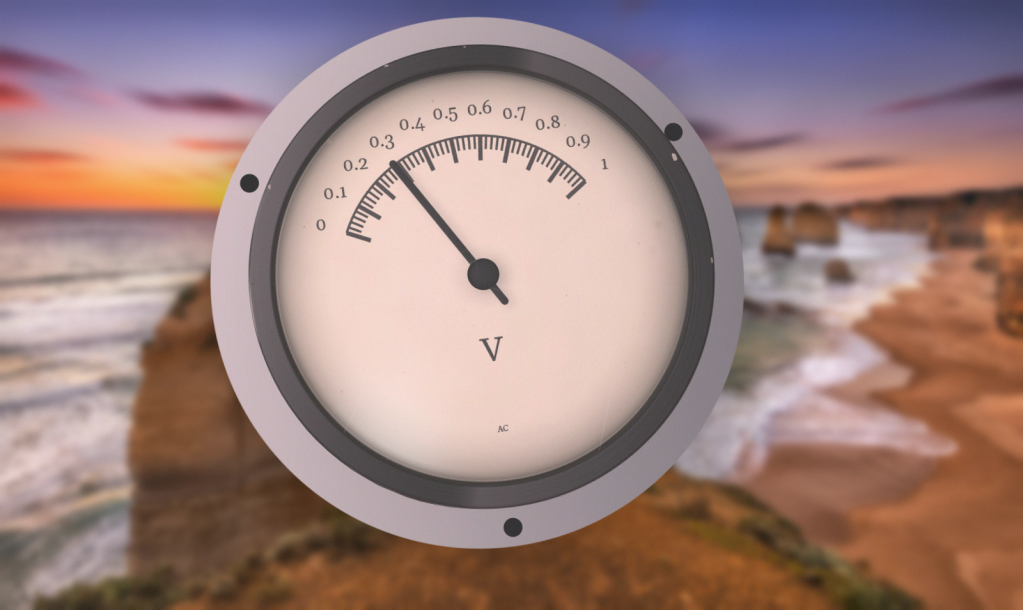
value=0.28 unit=V
